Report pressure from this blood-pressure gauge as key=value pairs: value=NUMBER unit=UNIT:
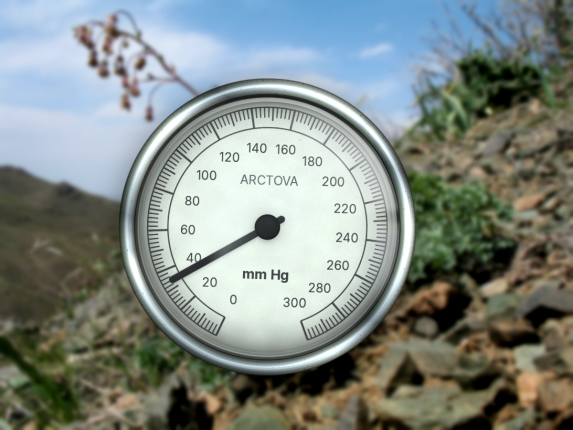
value=34 unit=mmHg
